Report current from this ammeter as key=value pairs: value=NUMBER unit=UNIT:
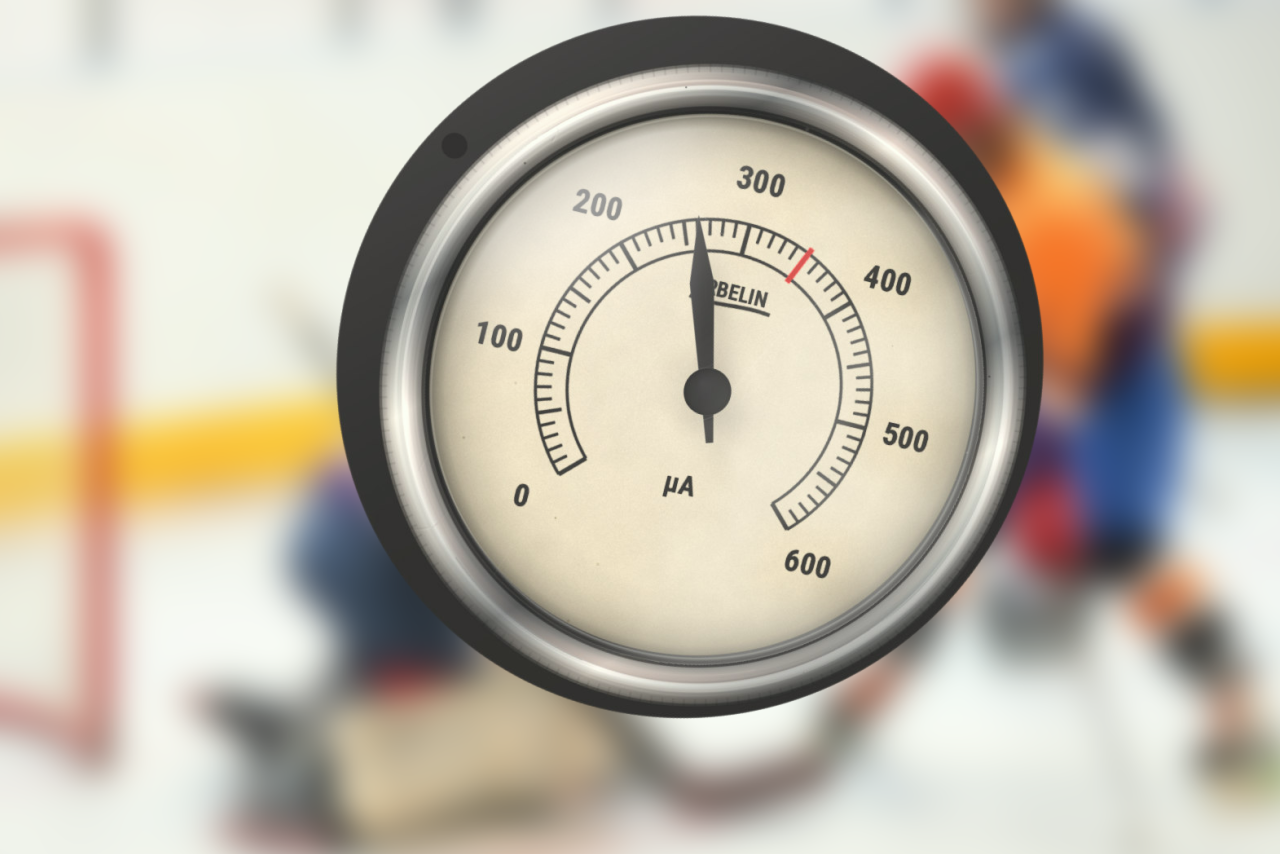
value=260 unit=µA
